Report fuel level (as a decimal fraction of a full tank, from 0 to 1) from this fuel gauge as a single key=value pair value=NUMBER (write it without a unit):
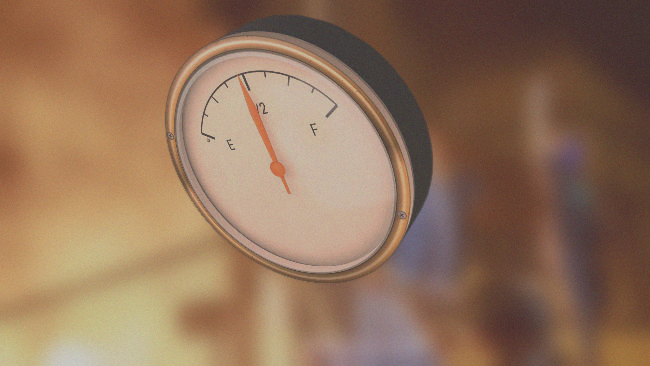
value=0.5
